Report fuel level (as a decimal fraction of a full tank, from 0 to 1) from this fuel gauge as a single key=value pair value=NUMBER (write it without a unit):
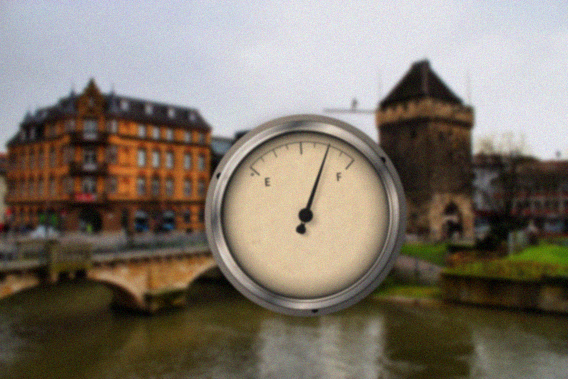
value=0.75
